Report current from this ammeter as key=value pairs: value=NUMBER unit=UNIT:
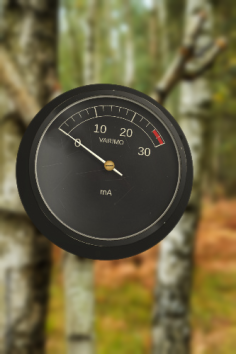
value=0 unit=mA
